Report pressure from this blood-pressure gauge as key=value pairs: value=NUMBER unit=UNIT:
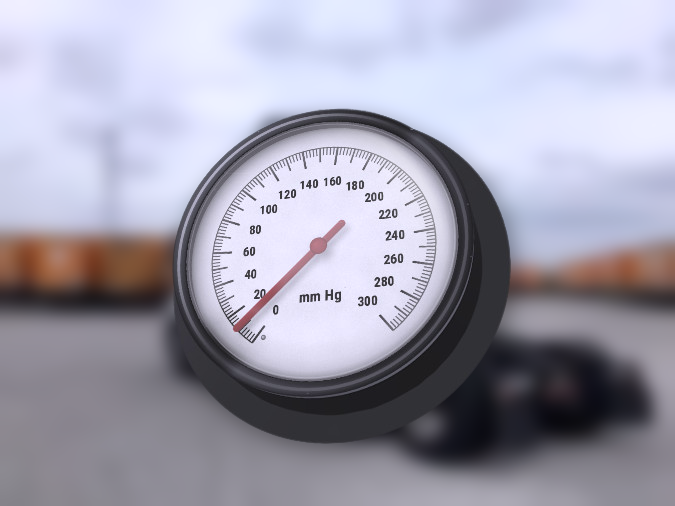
value=10 unit=mmHg
